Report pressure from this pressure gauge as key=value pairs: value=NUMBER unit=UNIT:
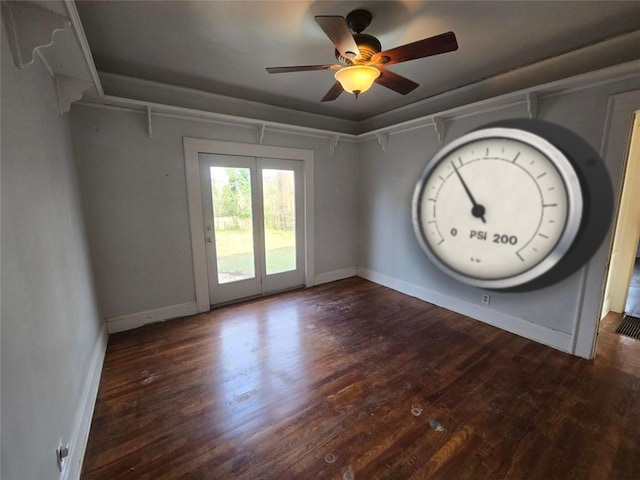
value=75 unit=psi
